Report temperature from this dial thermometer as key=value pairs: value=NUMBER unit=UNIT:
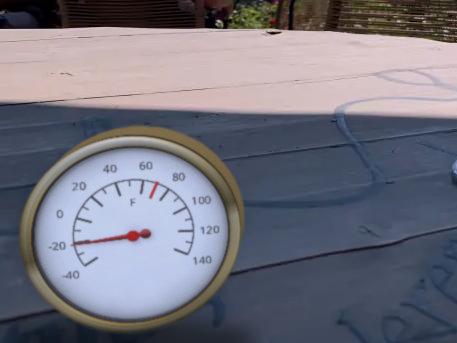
value=-20 unit=°F
